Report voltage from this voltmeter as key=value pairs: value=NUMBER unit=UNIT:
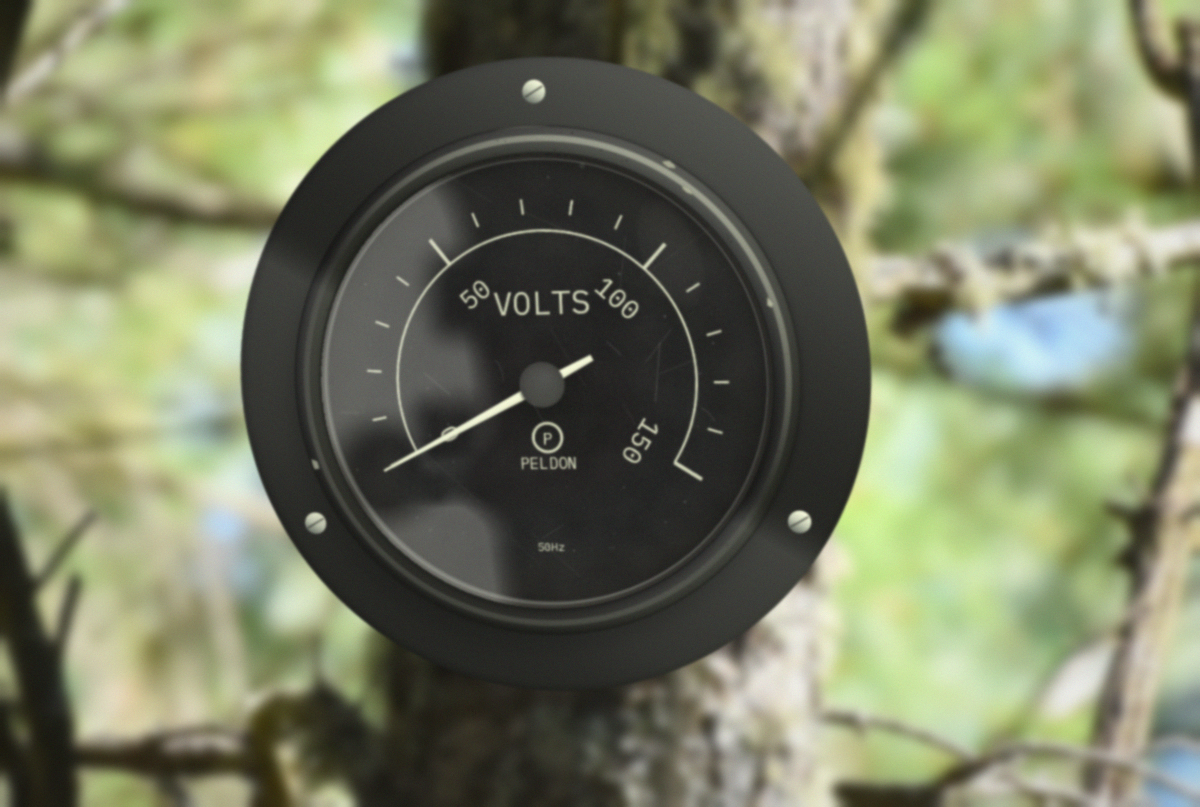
value=0 unit=V
